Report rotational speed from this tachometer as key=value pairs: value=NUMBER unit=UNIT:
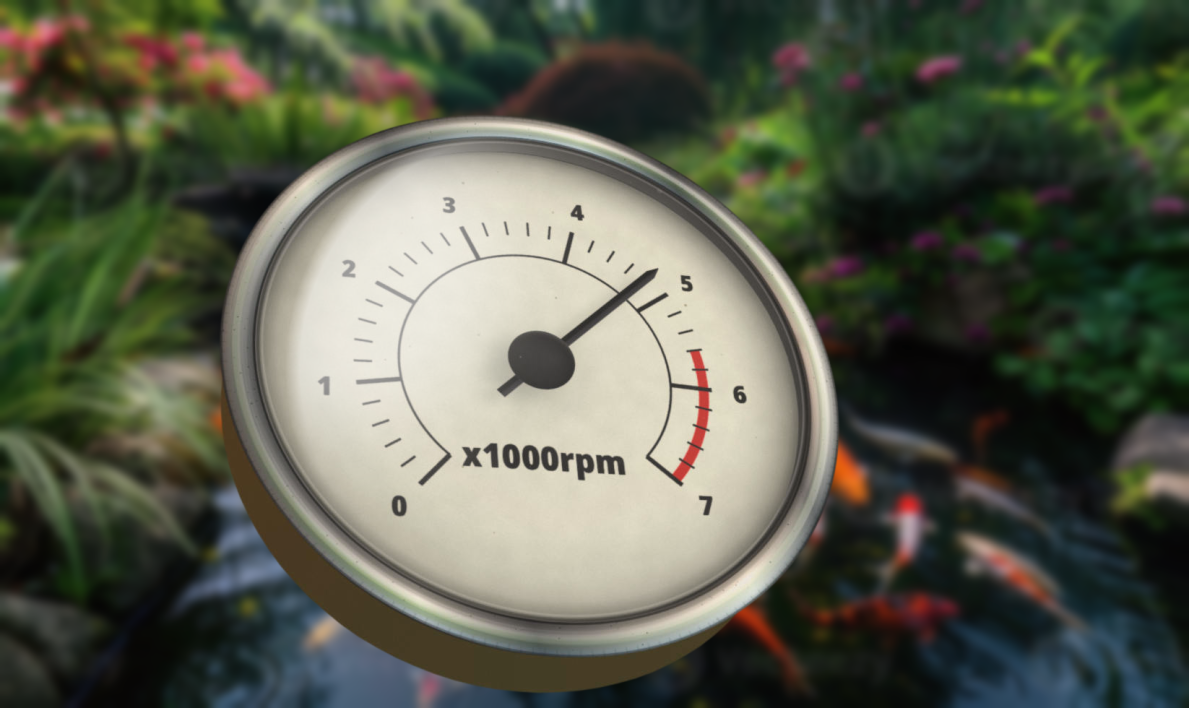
value=4800 unit=rpm
